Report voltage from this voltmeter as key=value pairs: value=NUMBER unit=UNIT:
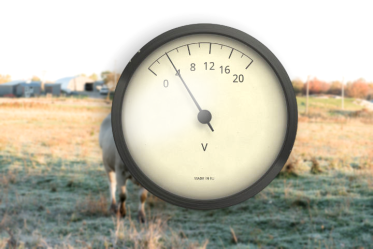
value=4 unit=V
